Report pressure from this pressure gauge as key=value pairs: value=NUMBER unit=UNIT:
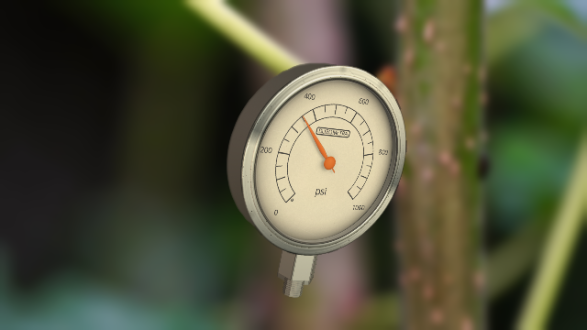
value=350 unit=psi
